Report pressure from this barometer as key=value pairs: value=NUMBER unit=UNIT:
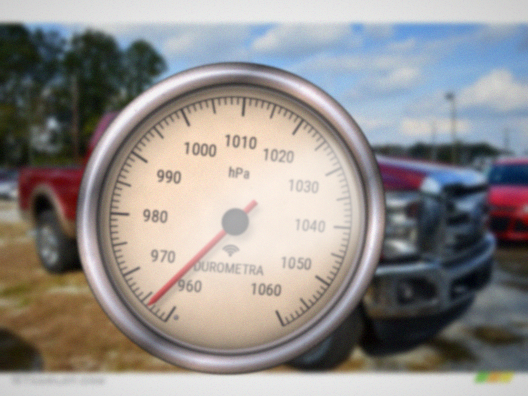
value=964 unit=hPa
